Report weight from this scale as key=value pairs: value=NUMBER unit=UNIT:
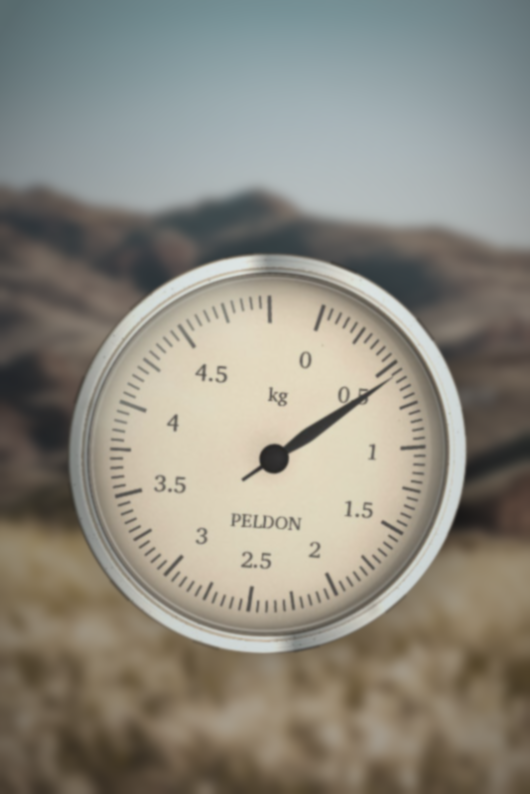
value=0.55 unit=kg
